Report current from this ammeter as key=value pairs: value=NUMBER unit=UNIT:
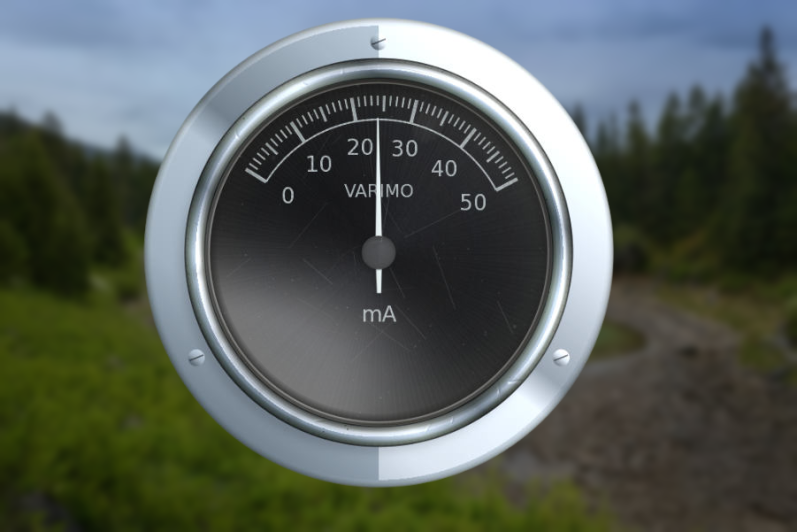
value=24 unit=mA
